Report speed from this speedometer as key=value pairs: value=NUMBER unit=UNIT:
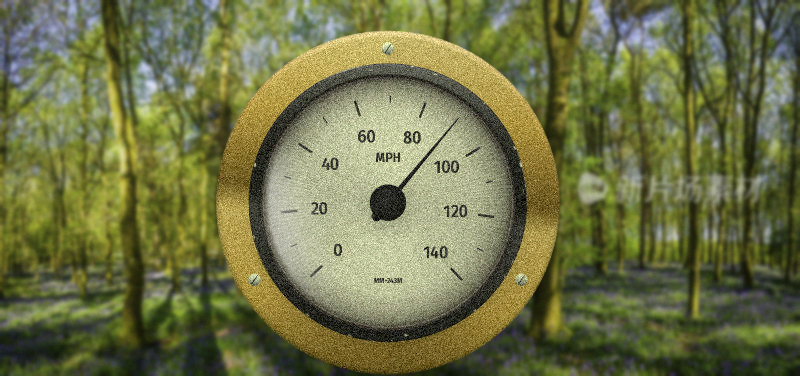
value=90 unit=mph
